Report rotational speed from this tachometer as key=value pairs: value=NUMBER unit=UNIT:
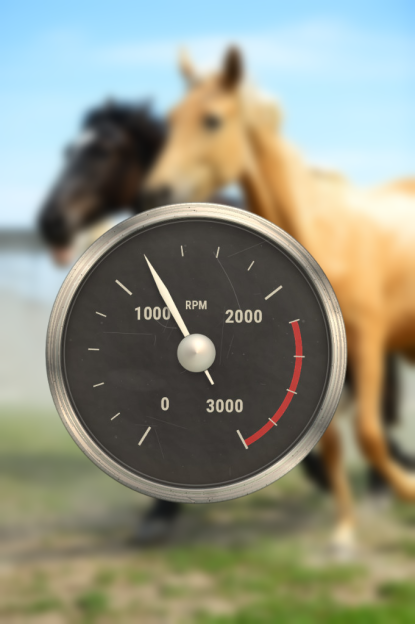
value=1200 unit=rpm
